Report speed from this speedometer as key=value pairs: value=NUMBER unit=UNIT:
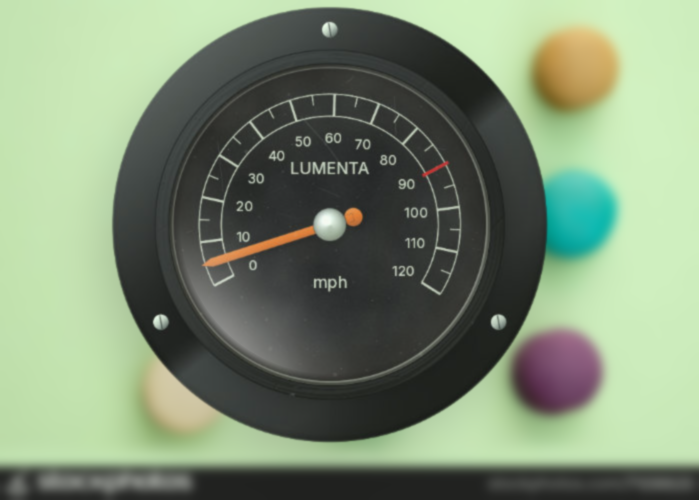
value=5 unit=mph
